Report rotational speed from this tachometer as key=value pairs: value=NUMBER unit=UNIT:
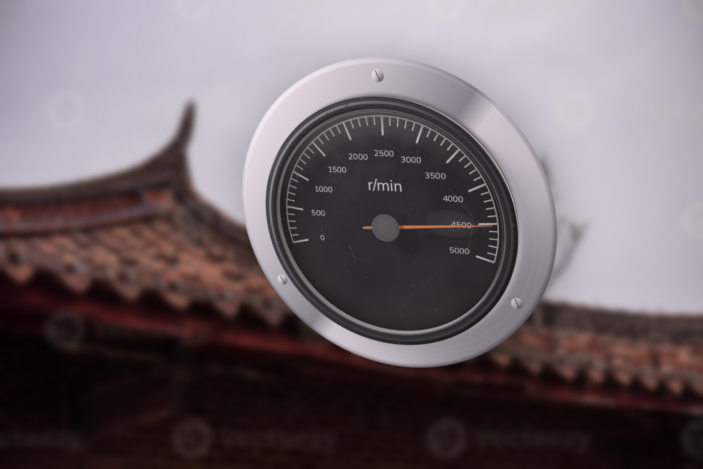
value=4500 unit=rpm
